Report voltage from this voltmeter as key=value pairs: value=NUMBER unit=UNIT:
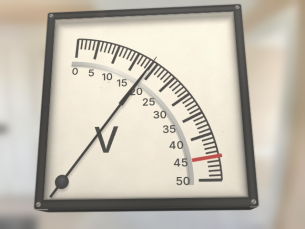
value=19 unit=V
